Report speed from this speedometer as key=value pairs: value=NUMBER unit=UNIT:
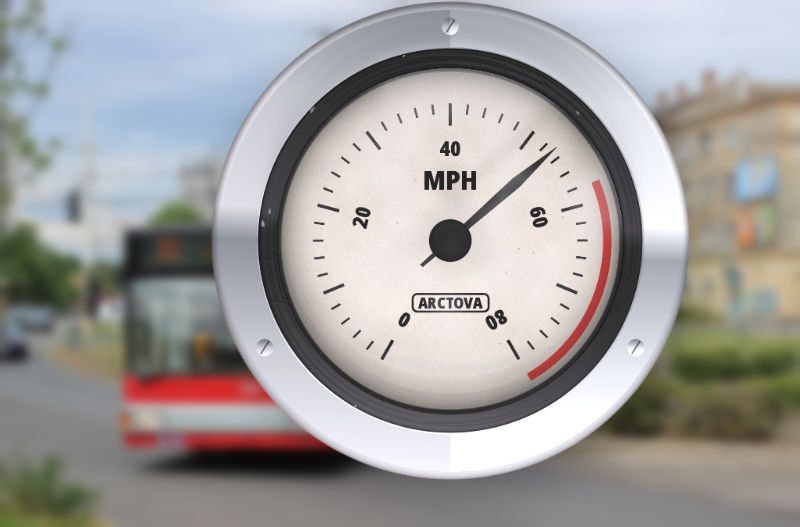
value=53 unit=mph
